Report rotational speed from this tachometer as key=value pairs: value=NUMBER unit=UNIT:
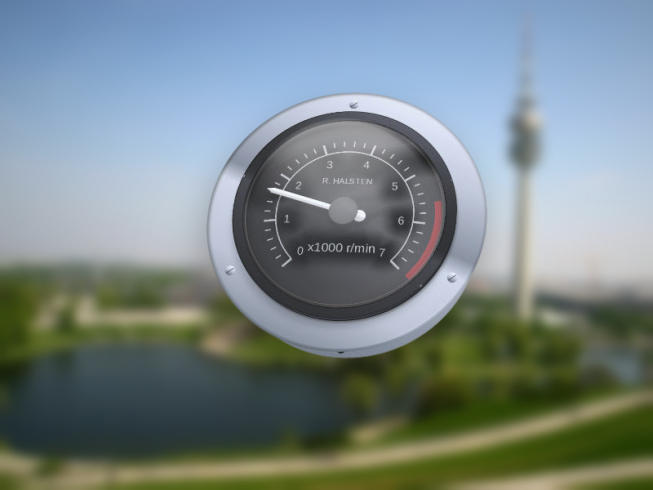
value=1600 unit=rpm
